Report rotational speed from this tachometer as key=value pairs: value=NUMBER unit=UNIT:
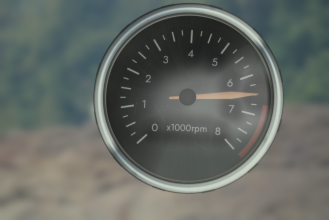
value=6500 unit=rpm
